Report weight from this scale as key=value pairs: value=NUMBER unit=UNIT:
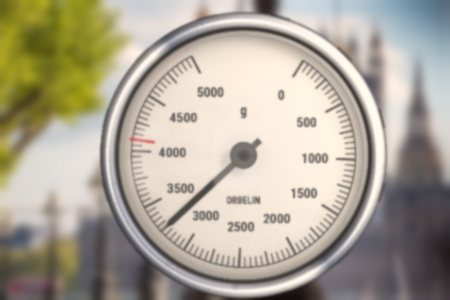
value=3250 unit=g
